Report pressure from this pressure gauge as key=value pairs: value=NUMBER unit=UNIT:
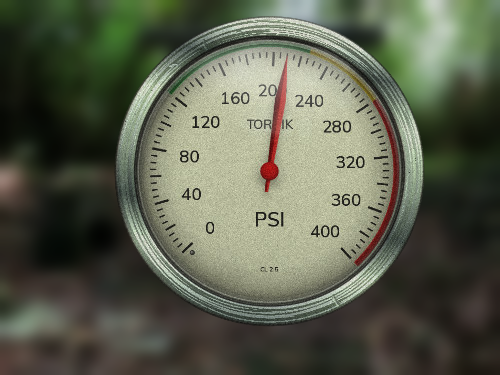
value=210 unit=psi
